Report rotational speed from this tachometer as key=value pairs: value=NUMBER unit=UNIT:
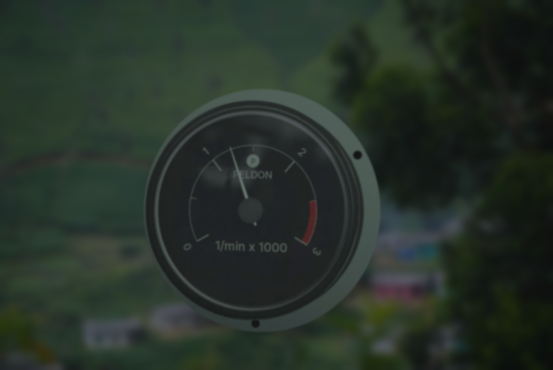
value=1250 unit=rpm
